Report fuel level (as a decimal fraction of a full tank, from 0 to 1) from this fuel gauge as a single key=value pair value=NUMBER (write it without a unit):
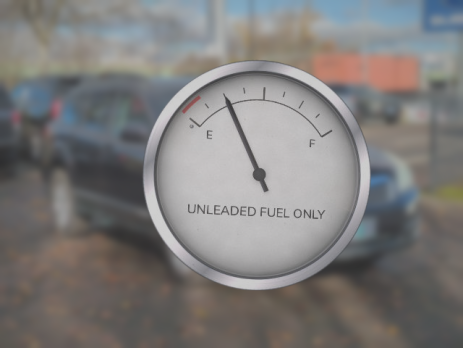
value=0.25
